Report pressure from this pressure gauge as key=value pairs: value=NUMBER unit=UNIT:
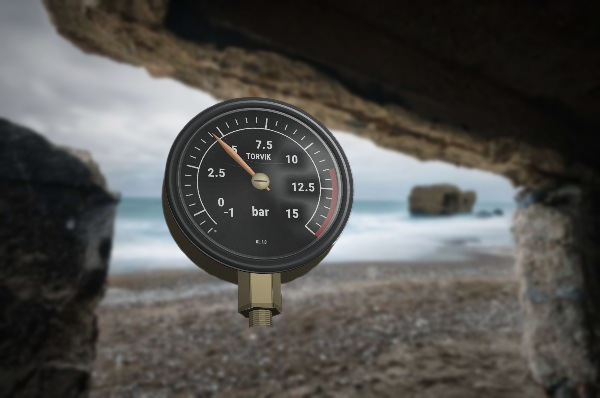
value=4.5 unit=bar
